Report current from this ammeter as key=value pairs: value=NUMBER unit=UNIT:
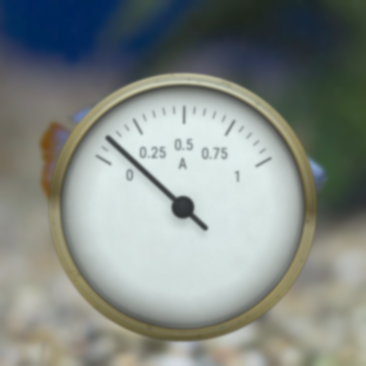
value=0.1 unit=A
